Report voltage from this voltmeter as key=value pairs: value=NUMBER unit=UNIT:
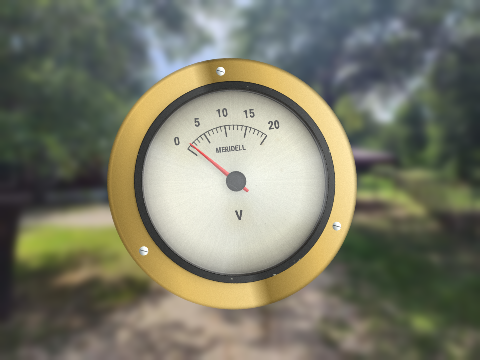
value=1 unit=V
